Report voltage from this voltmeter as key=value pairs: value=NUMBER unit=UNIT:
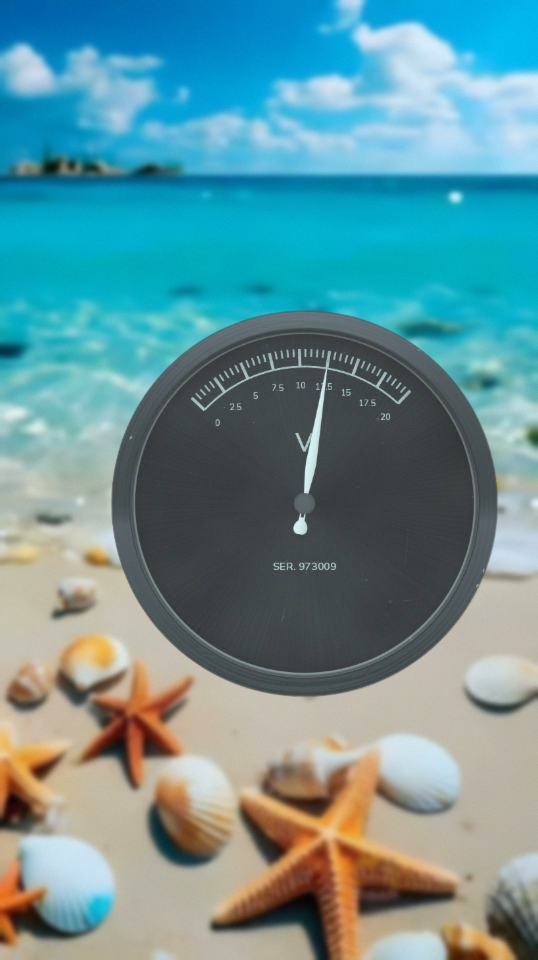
value=12.5 unit=V
